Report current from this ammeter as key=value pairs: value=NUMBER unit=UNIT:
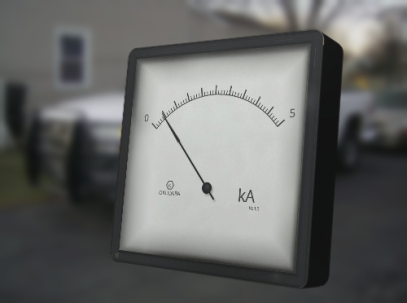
value=0.5 unit=kA
